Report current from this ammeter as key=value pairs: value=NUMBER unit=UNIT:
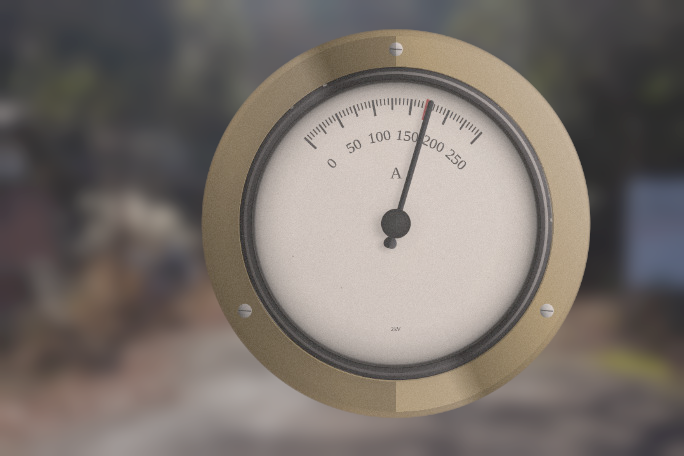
value=175 unit=A
